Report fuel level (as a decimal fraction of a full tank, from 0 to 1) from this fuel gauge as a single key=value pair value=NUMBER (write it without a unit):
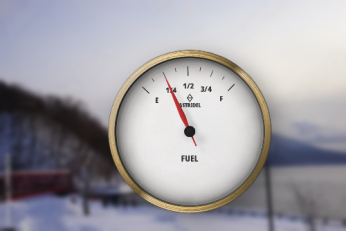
value=0.25
